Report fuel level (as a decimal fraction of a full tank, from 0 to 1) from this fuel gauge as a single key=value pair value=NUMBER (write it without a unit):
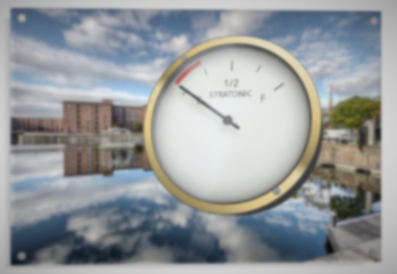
value=0
